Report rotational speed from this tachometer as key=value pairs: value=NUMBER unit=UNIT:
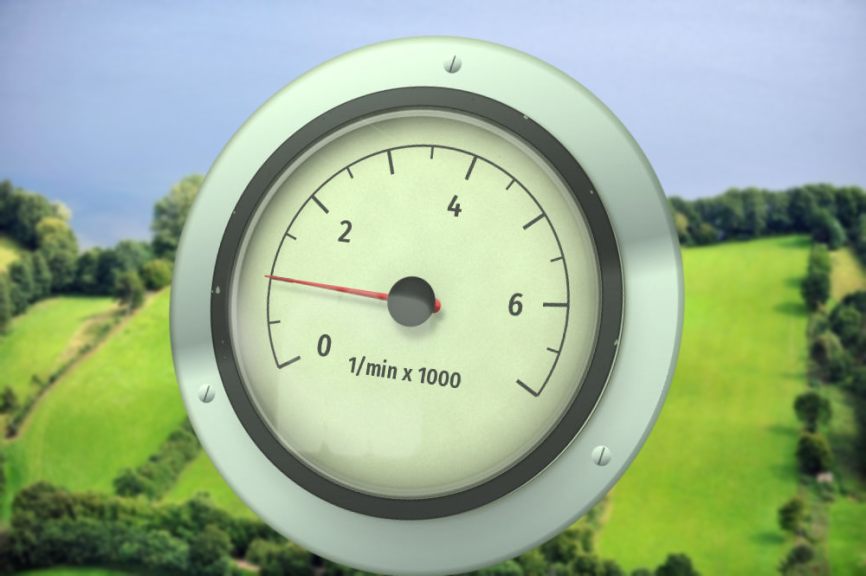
value=1000 unit=rpm
